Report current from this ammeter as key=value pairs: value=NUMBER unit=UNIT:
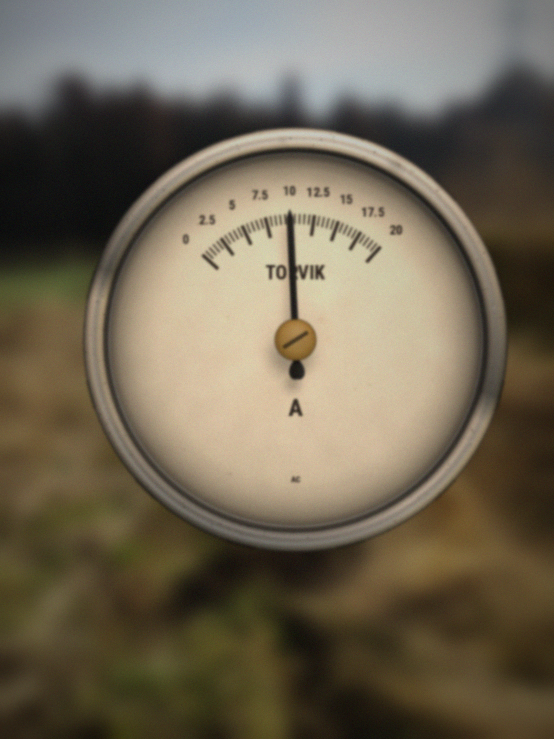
value=10 unit=A
